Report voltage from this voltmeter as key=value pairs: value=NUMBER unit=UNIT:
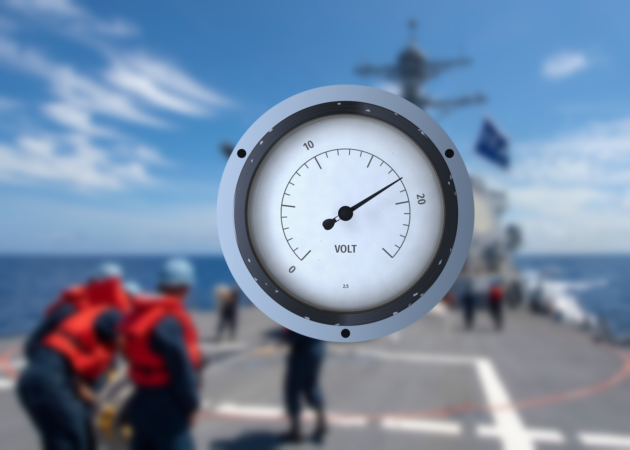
value=18 unit=V
